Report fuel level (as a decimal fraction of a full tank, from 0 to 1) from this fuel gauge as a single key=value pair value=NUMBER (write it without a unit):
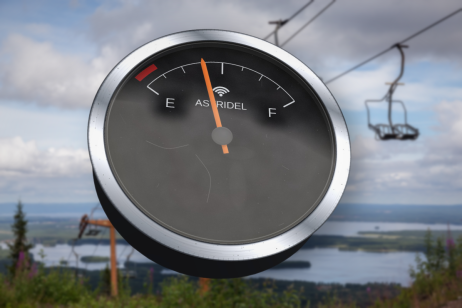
value=0.375
